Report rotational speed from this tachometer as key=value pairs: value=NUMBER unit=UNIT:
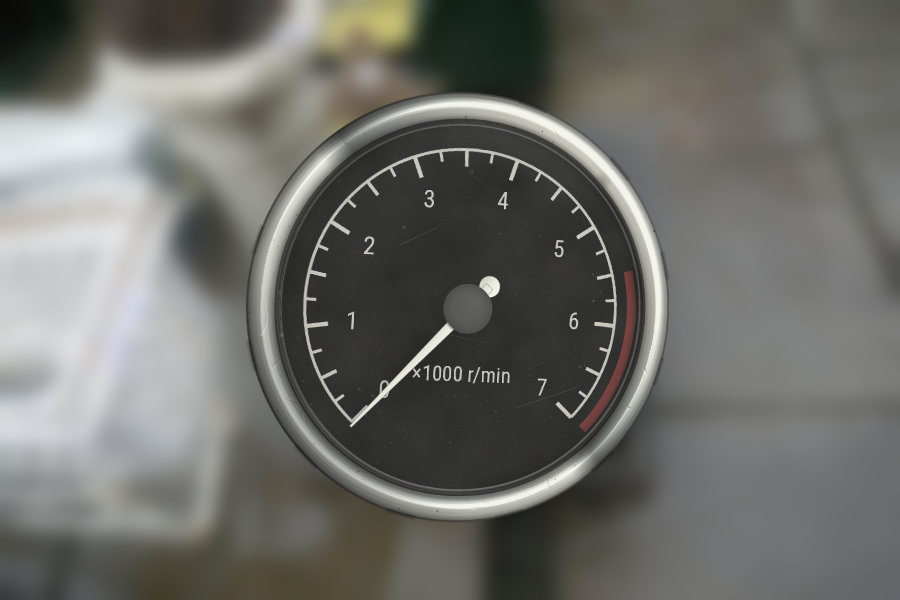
value=0 unit=rpm
